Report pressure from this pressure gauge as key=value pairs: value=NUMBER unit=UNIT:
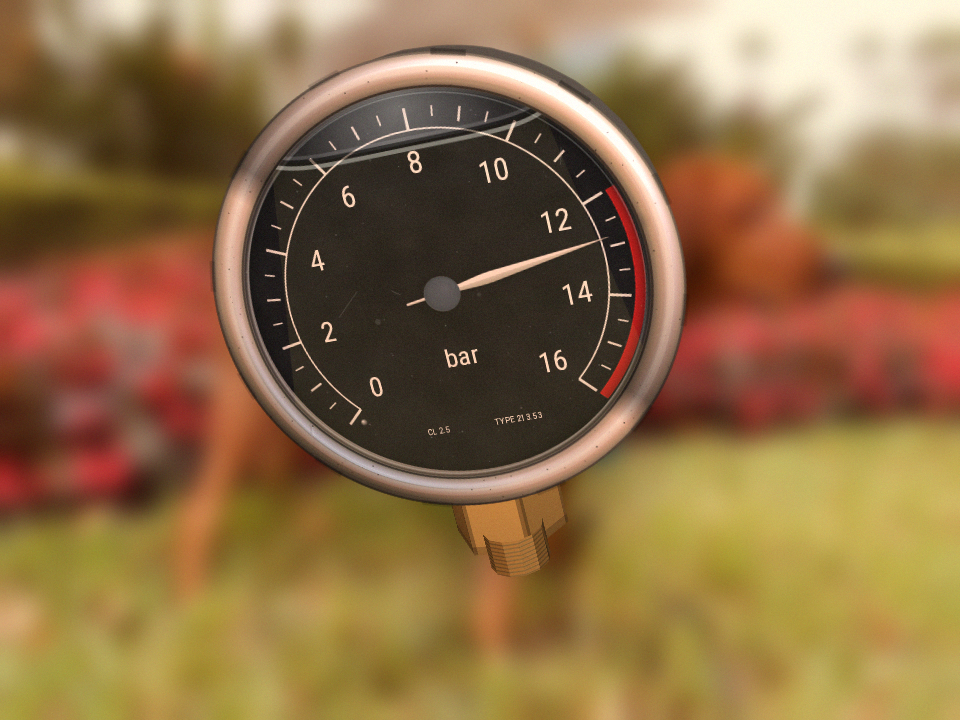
value=12.75 unit=bar
